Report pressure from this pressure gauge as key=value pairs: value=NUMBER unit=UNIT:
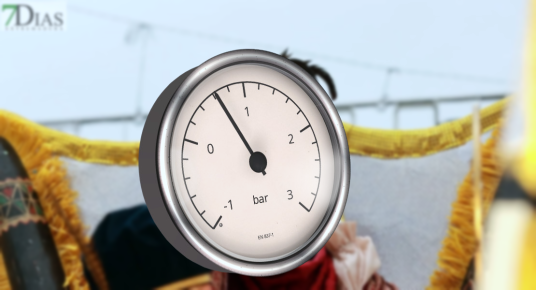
value=0.6 unit=bar
